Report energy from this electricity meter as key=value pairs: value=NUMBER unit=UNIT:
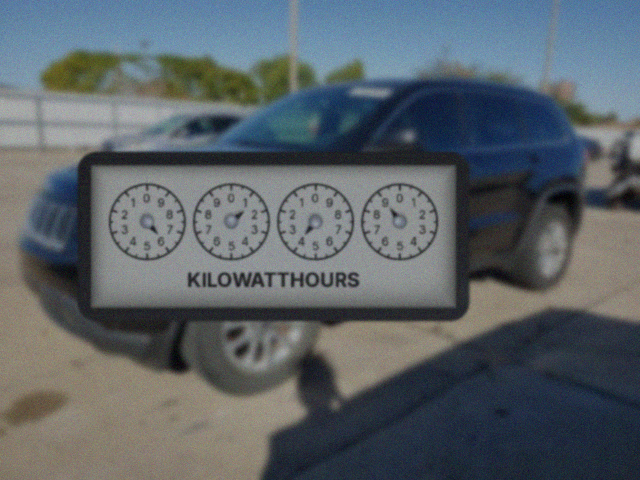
value=6139 unit=kWh
